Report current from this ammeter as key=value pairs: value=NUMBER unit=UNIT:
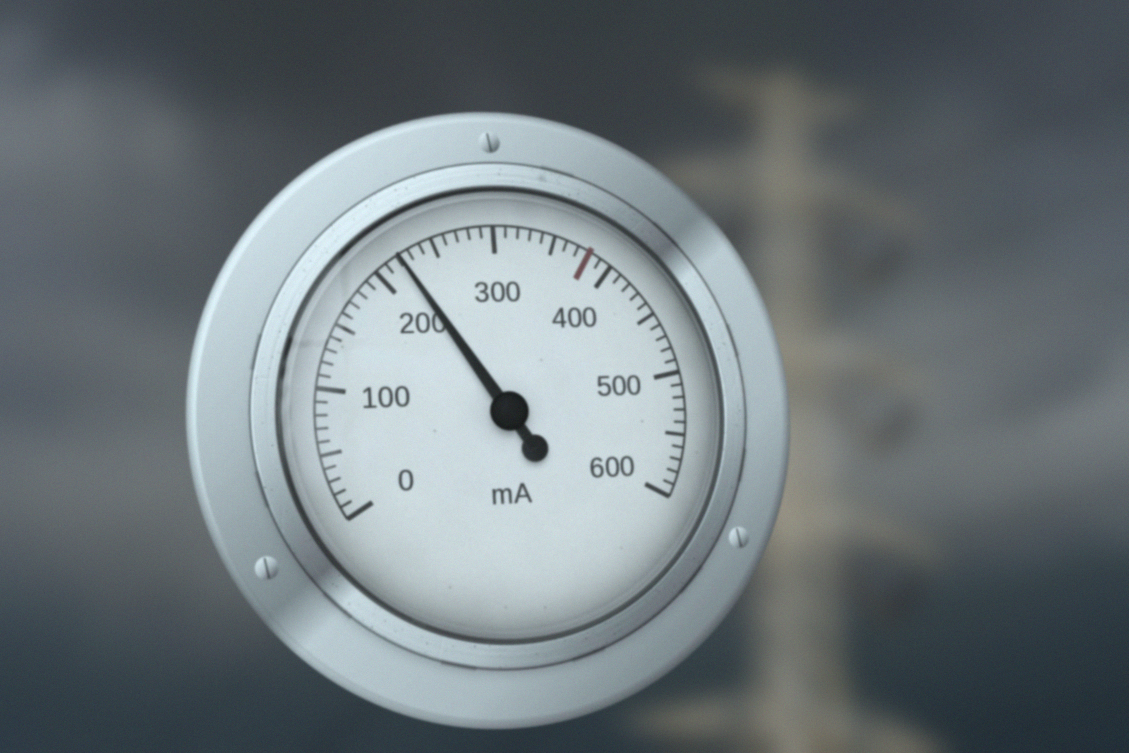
value=220 unit=mA
